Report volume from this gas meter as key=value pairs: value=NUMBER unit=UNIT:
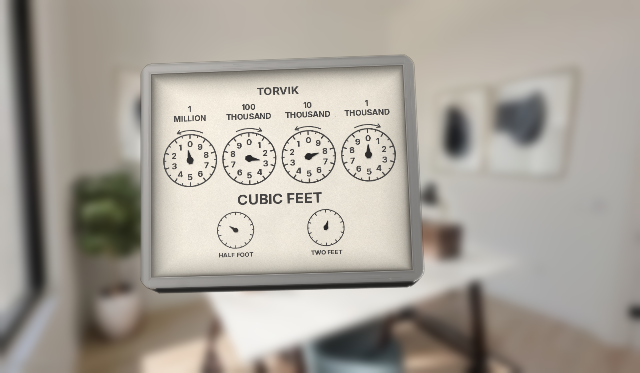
value=28000 unit=ft³
